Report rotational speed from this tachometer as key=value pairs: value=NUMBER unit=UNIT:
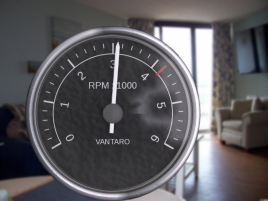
value=3100 unit=rpm
